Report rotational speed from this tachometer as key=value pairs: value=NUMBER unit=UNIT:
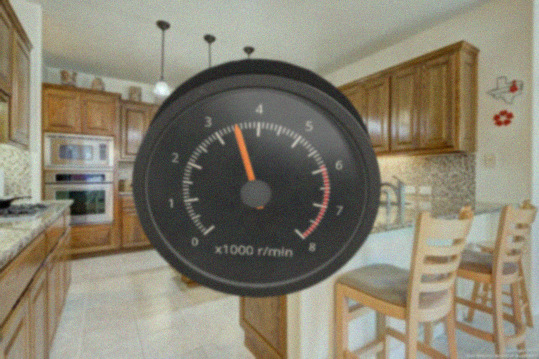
value=3500 unit=rpm
